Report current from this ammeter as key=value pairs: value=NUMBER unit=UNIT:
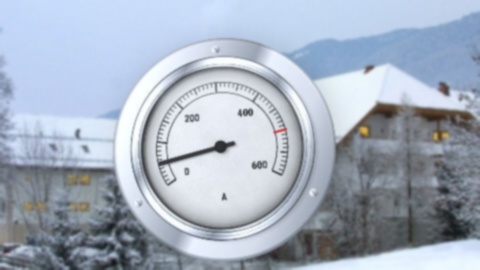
value=50 unit=A
